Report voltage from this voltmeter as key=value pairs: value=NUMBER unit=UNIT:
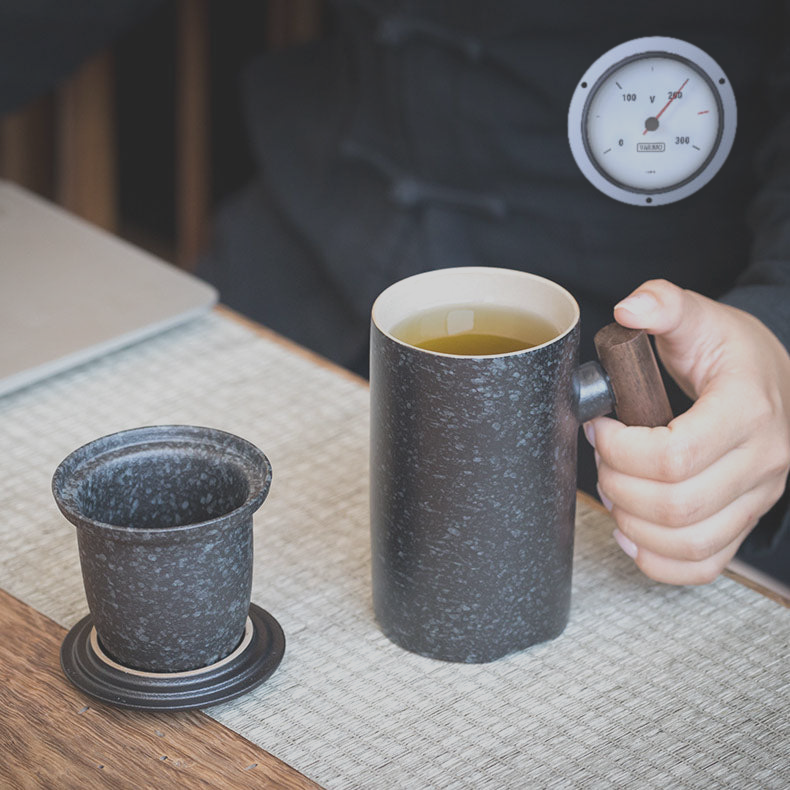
value=200 unit=V
